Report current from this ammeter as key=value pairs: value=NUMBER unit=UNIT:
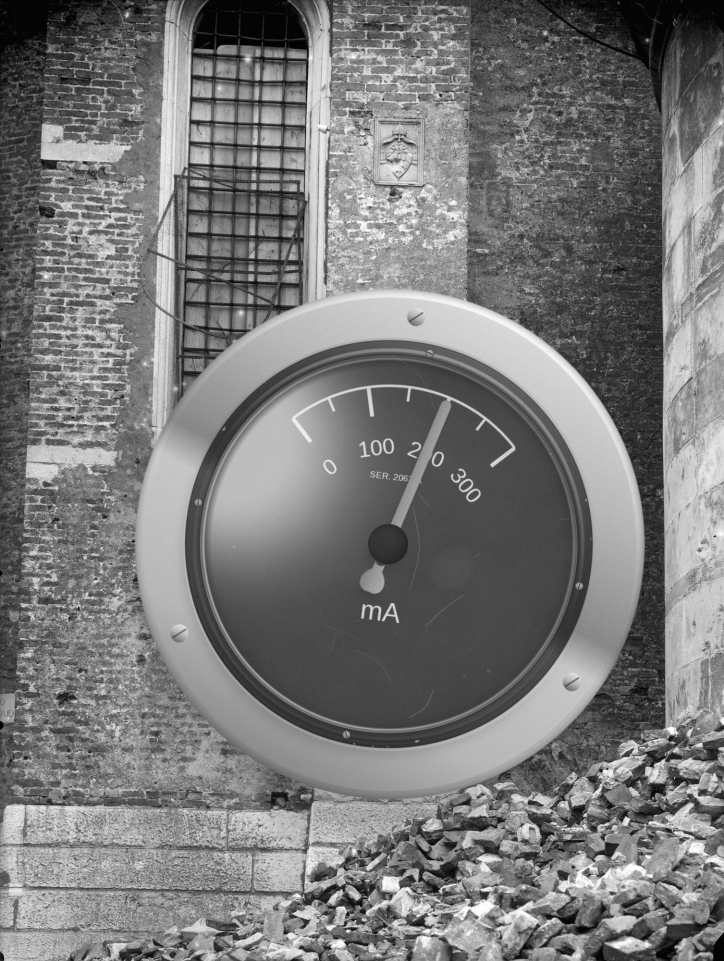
value=200 unit=mA
